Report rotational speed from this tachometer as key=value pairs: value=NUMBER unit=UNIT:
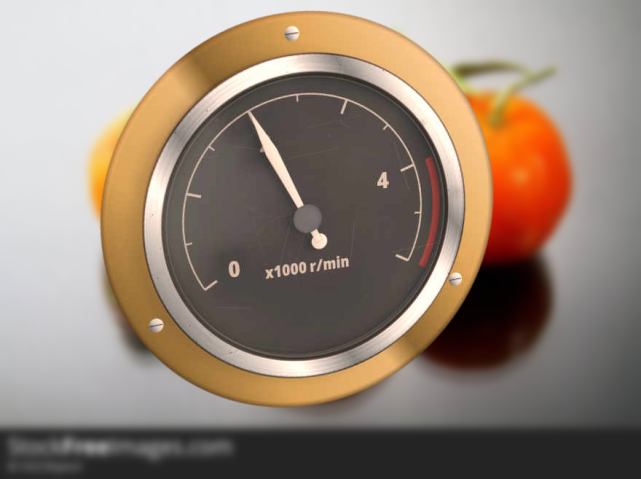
value=2000 unit=rpm
